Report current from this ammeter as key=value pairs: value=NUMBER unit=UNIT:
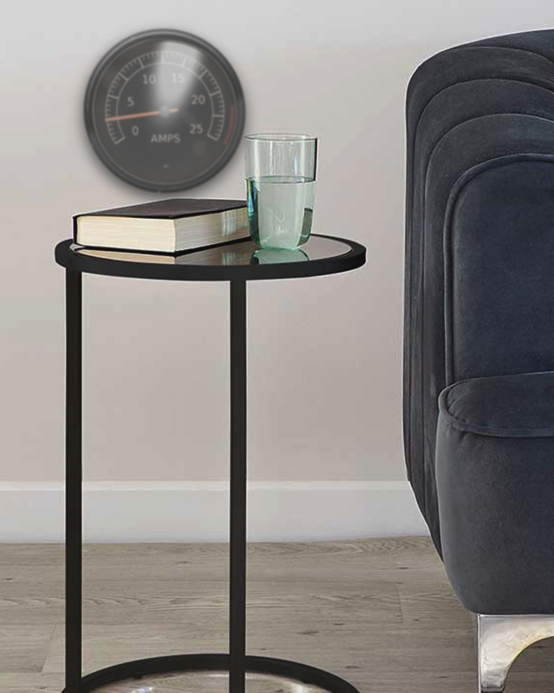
value=2.5 unit=A
